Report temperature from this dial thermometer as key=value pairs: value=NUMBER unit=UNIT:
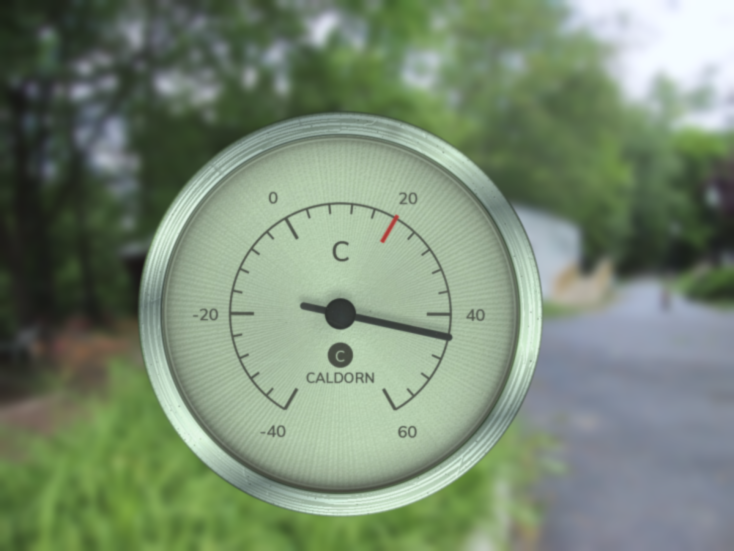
value=44 unit=°C
